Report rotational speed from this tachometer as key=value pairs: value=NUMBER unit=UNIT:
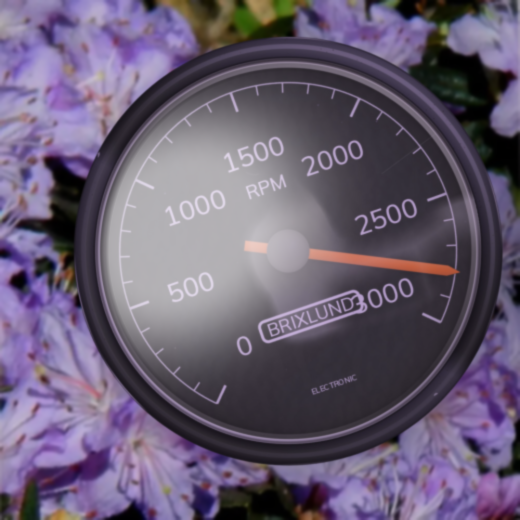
value=2800 unit=rpm
